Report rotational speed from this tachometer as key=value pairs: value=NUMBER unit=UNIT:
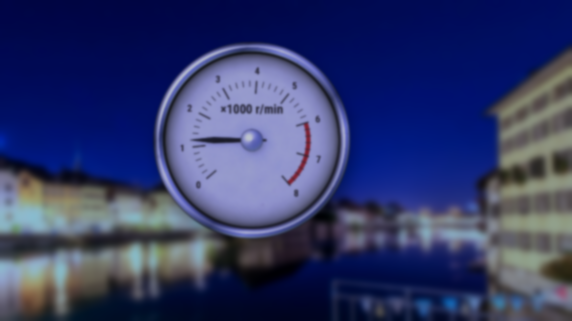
value=1200 unit=rpm
